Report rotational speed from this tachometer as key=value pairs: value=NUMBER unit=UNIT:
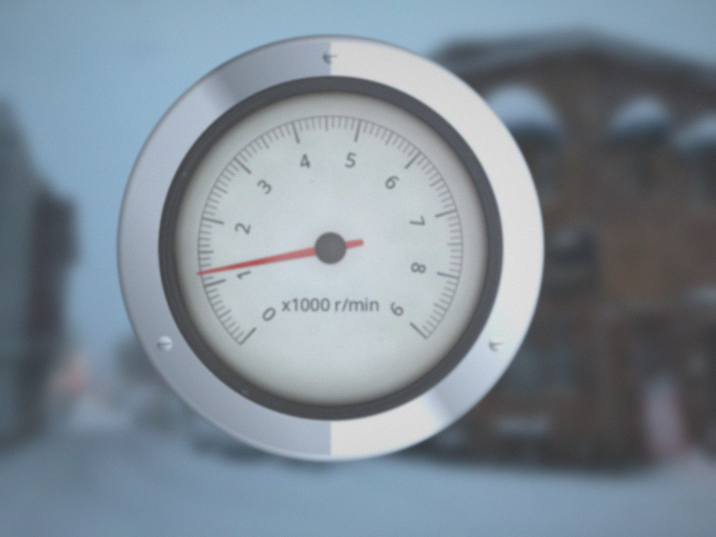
value=1200 unit=rpm
